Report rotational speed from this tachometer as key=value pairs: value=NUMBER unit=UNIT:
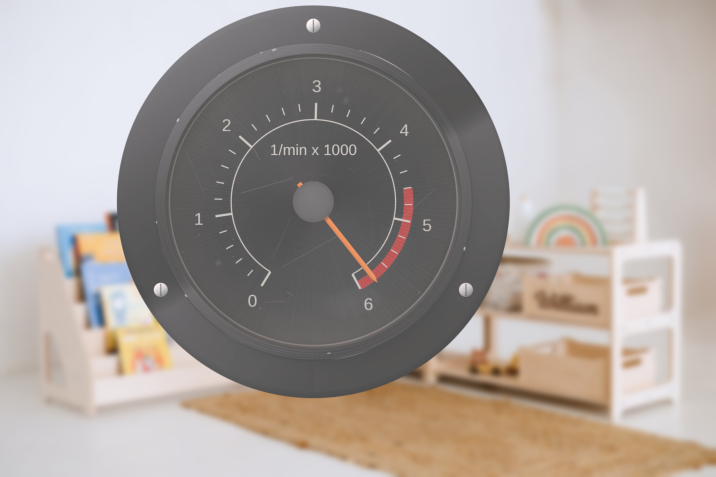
value=5800 unit=rpm
